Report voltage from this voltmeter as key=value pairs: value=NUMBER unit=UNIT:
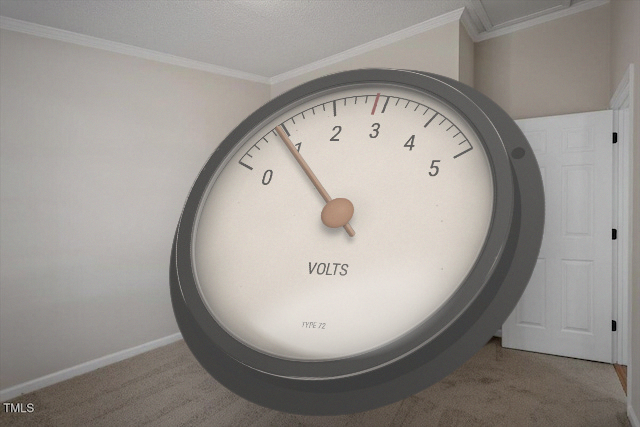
value=0.9 unit=V
